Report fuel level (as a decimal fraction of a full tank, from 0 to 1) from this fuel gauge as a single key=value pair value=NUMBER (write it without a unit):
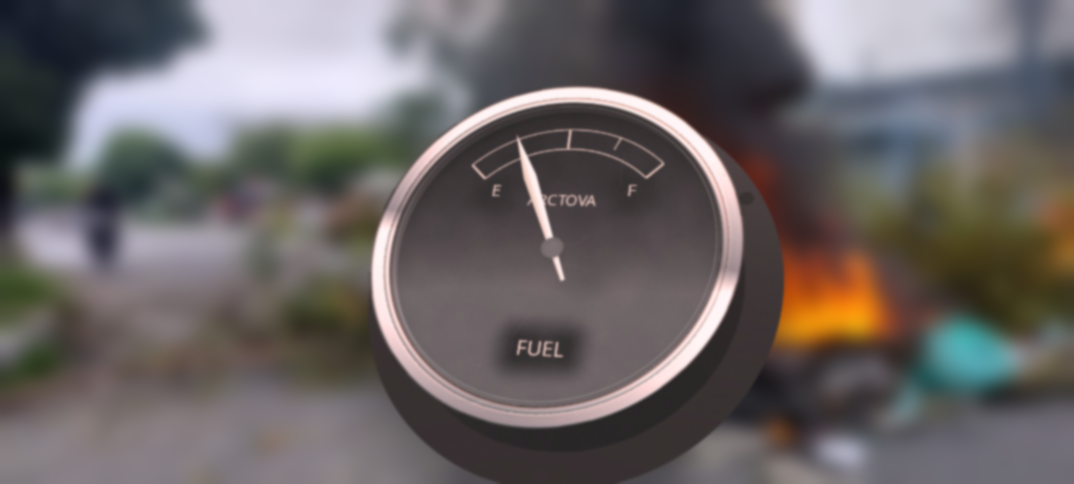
value=0.25
